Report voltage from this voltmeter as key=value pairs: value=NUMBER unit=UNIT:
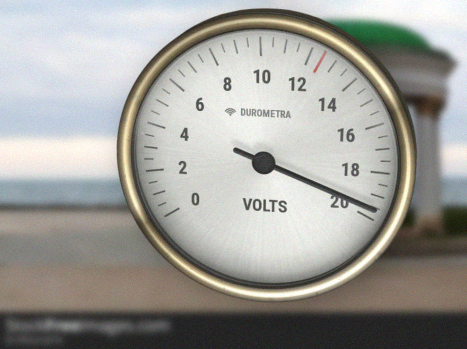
value=19.5 unit=V
